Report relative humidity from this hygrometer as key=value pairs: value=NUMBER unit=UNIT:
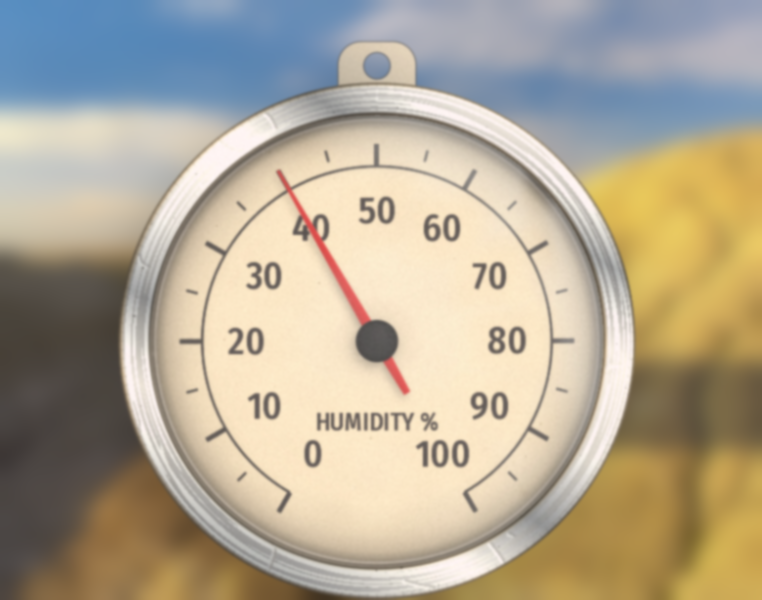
value=40 unit=%
